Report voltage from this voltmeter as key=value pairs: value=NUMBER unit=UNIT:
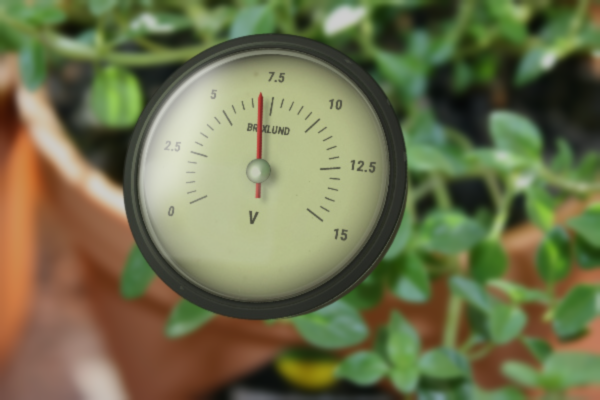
value=7 unit=V
